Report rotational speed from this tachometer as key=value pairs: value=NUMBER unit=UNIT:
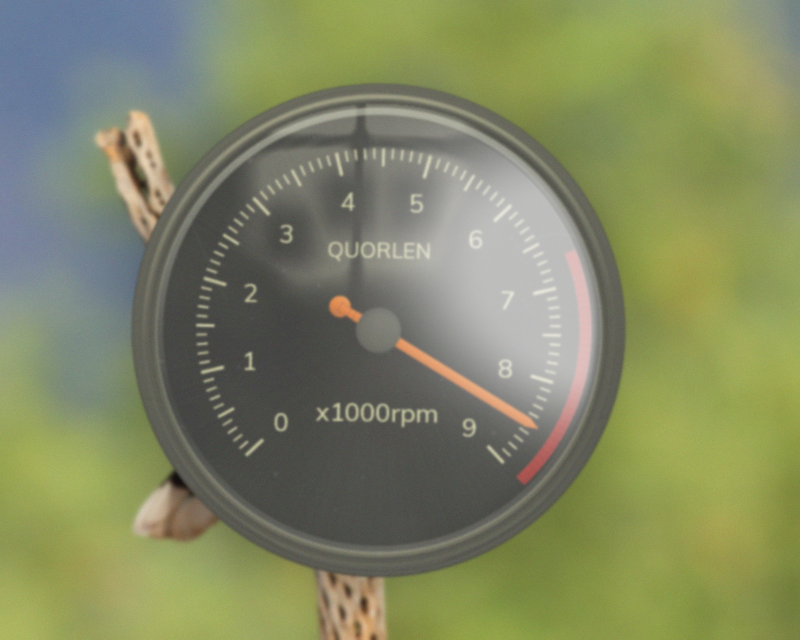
value=8500 unit=rpm
